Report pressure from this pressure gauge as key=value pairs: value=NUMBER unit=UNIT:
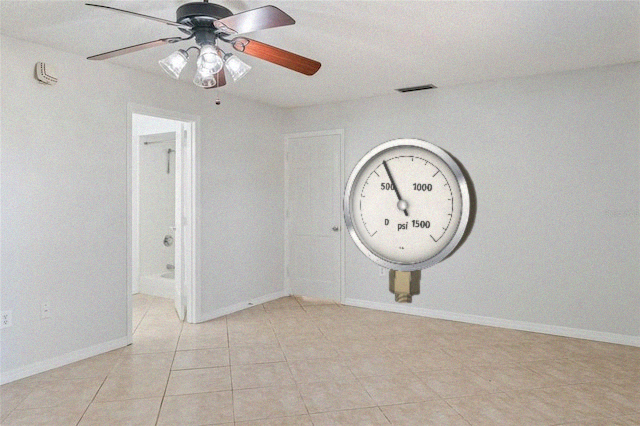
value=600 unit=psi
